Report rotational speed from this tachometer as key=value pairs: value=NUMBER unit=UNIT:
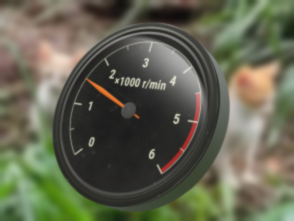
value=1500 unit=rpm
